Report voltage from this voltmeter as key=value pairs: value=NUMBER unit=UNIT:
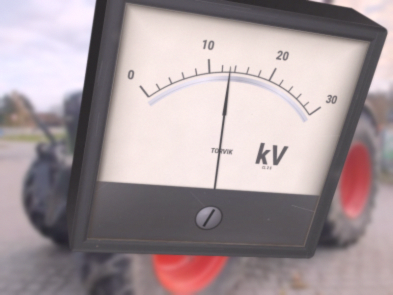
value=13 unit=kV
